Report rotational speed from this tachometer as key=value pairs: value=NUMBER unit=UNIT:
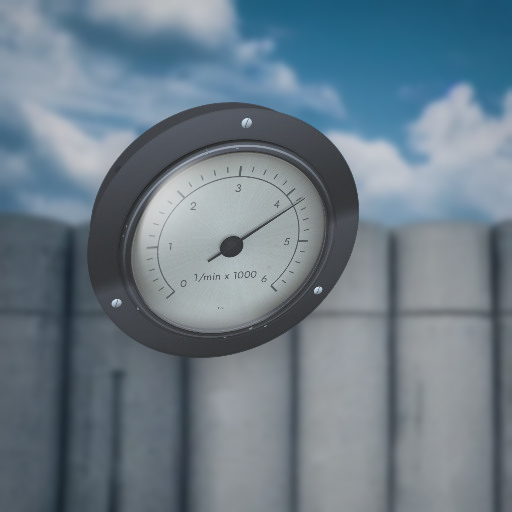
value=4200 unit=rpm
